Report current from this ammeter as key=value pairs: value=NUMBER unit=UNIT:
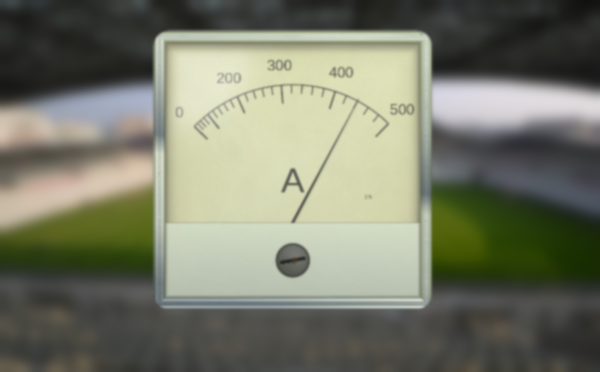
value=440 unit=A
